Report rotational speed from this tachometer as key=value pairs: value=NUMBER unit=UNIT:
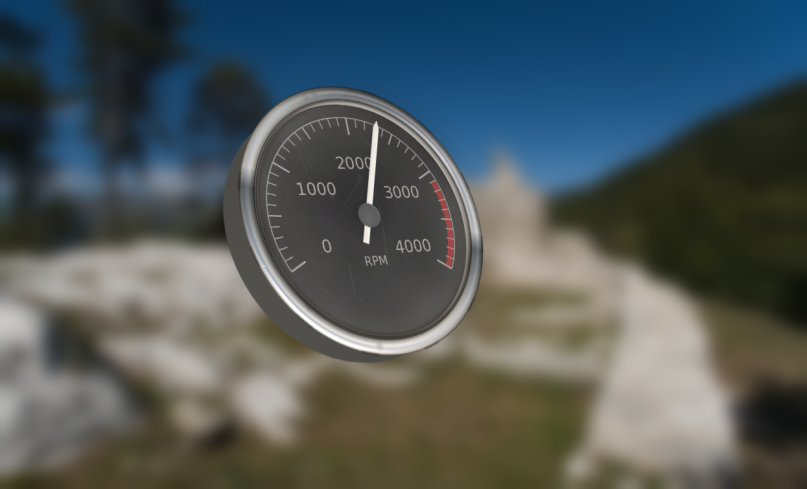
value=2300 unit=rpm
